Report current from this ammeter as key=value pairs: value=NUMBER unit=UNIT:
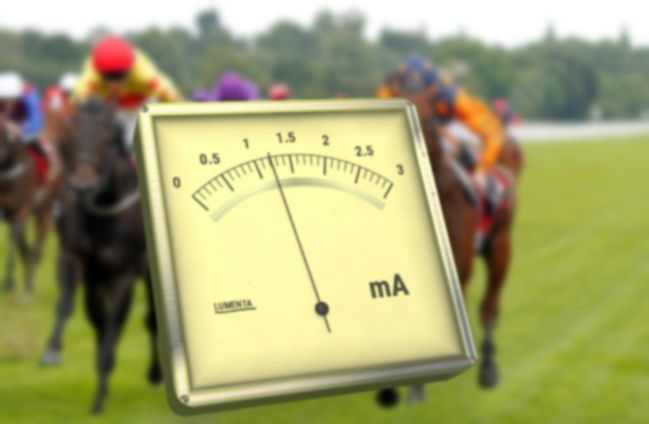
value=1.2 unit=mA
